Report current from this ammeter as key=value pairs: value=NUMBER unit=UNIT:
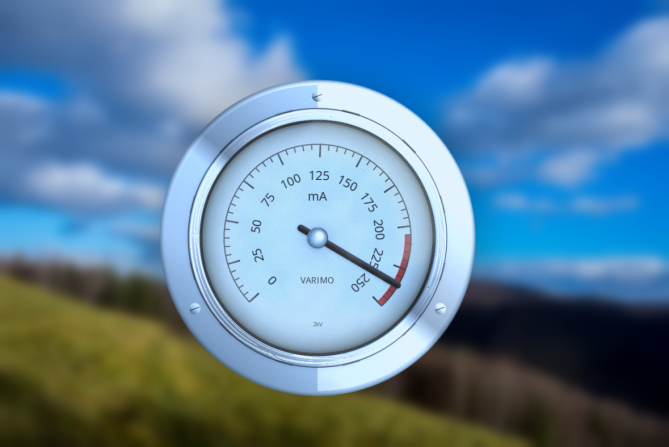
value=235 unit=mA
